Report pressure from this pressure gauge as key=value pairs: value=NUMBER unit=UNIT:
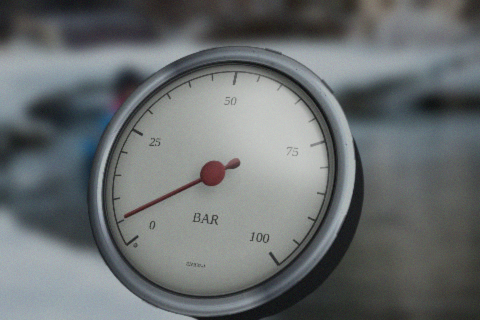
value=5 unit=bar
